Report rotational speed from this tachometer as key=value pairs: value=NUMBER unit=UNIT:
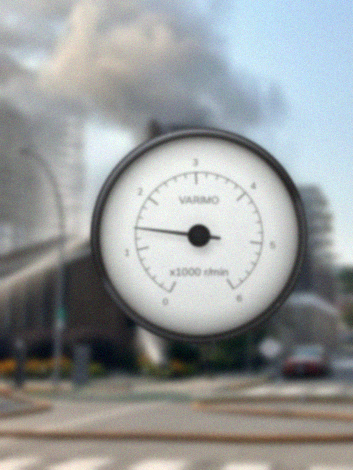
value=1400 unit=rpm
